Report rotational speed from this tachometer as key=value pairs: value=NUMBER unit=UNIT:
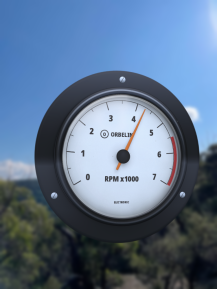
value=4250 unit=rpm
